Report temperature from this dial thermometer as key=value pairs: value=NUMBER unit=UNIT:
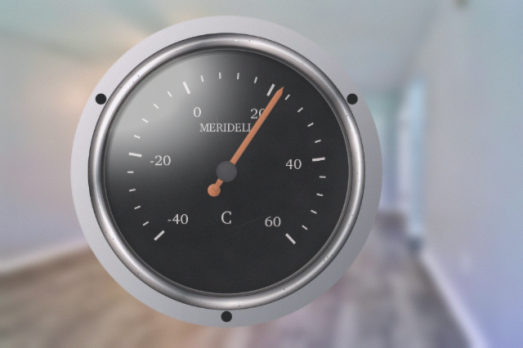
value=22 unit=°C
